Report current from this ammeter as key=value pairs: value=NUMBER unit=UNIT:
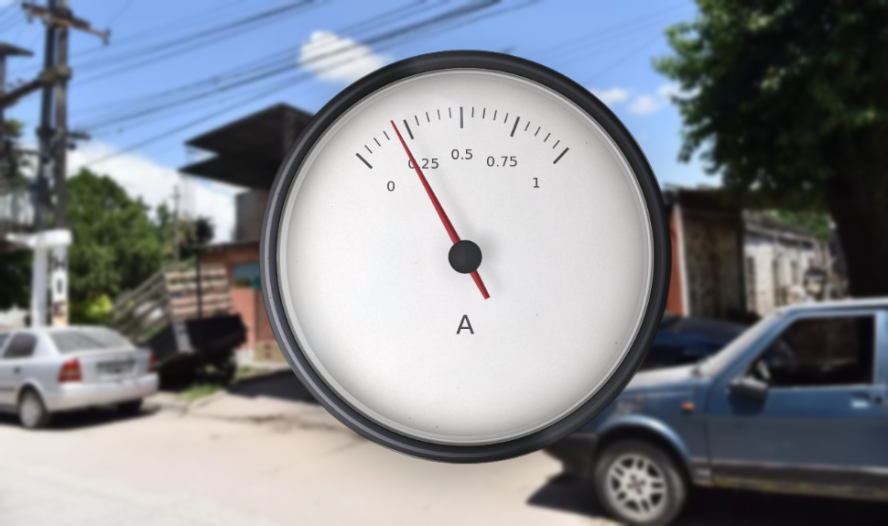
value=0.2 unit=A
